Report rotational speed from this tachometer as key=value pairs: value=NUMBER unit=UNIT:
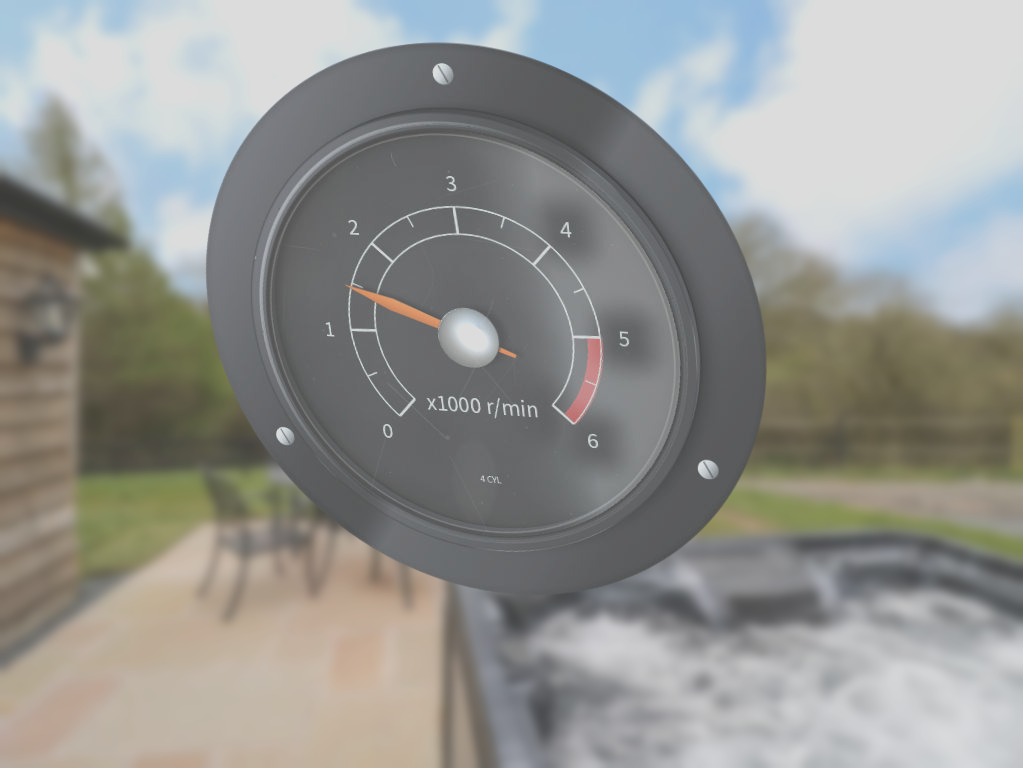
value=1500 unit=rpm
